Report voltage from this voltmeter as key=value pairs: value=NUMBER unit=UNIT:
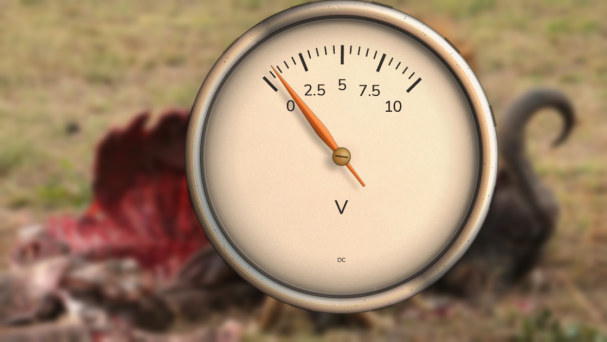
value=0.75 unit=V
